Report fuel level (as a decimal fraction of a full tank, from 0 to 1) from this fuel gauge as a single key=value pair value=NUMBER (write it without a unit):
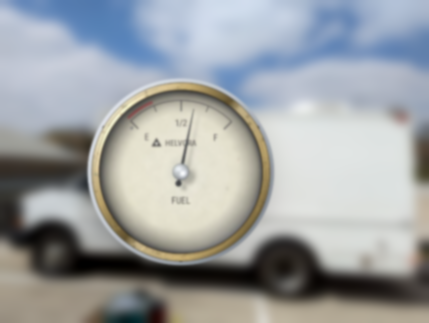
value=0.625
